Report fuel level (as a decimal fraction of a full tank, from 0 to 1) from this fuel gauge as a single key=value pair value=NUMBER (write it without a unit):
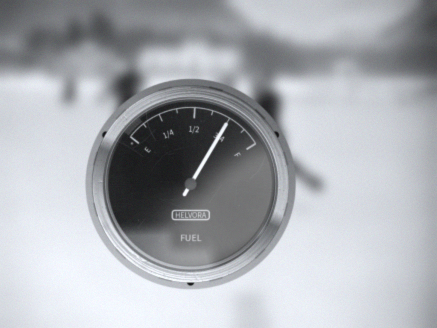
value=0.75
